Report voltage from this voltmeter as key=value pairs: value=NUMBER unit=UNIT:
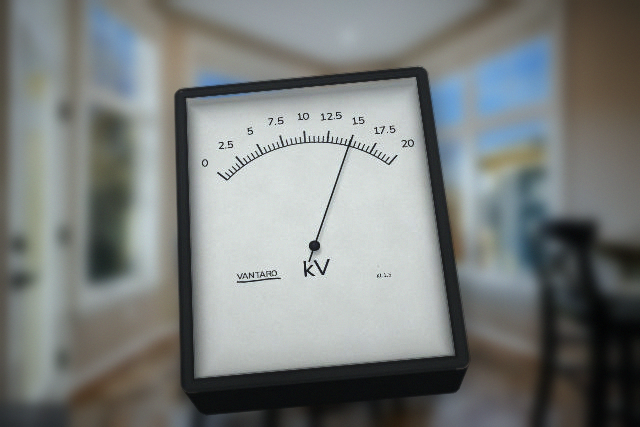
value=15 unit=kV
